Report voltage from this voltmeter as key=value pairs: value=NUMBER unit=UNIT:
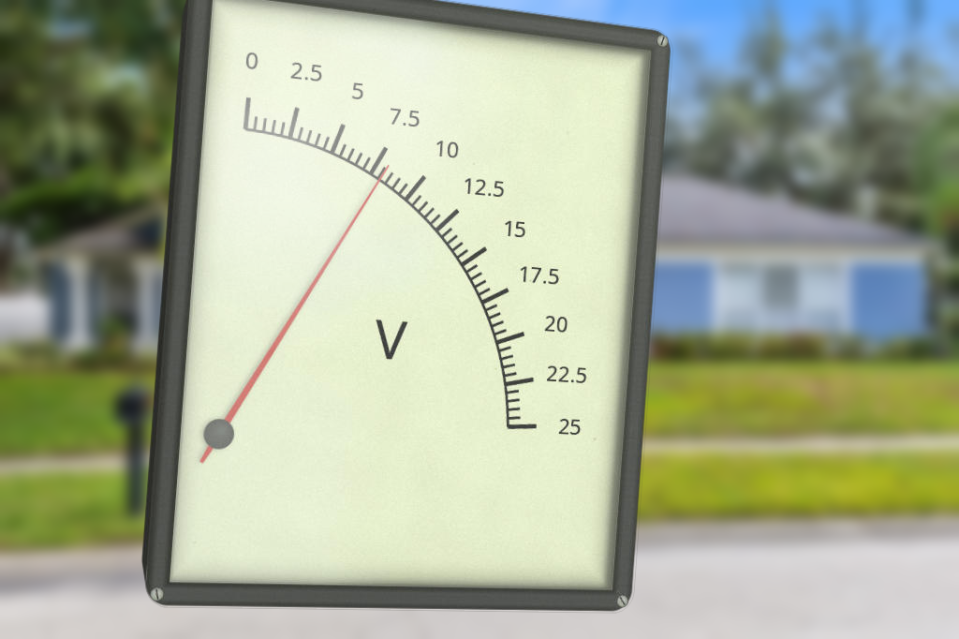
value=8 unit=V
